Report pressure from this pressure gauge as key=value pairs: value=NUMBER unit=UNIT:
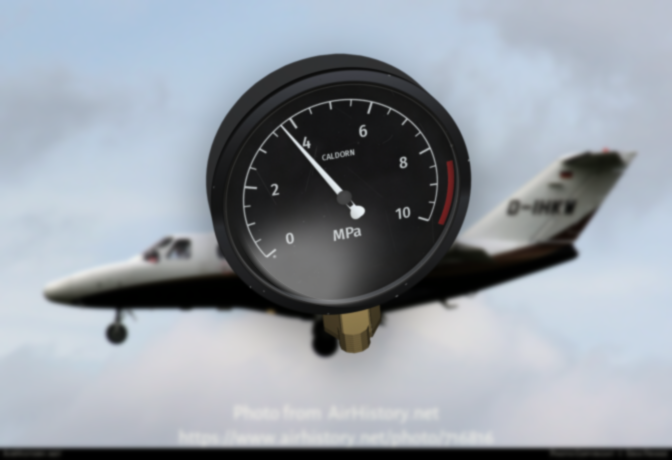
value=3.75 unit=MPa
